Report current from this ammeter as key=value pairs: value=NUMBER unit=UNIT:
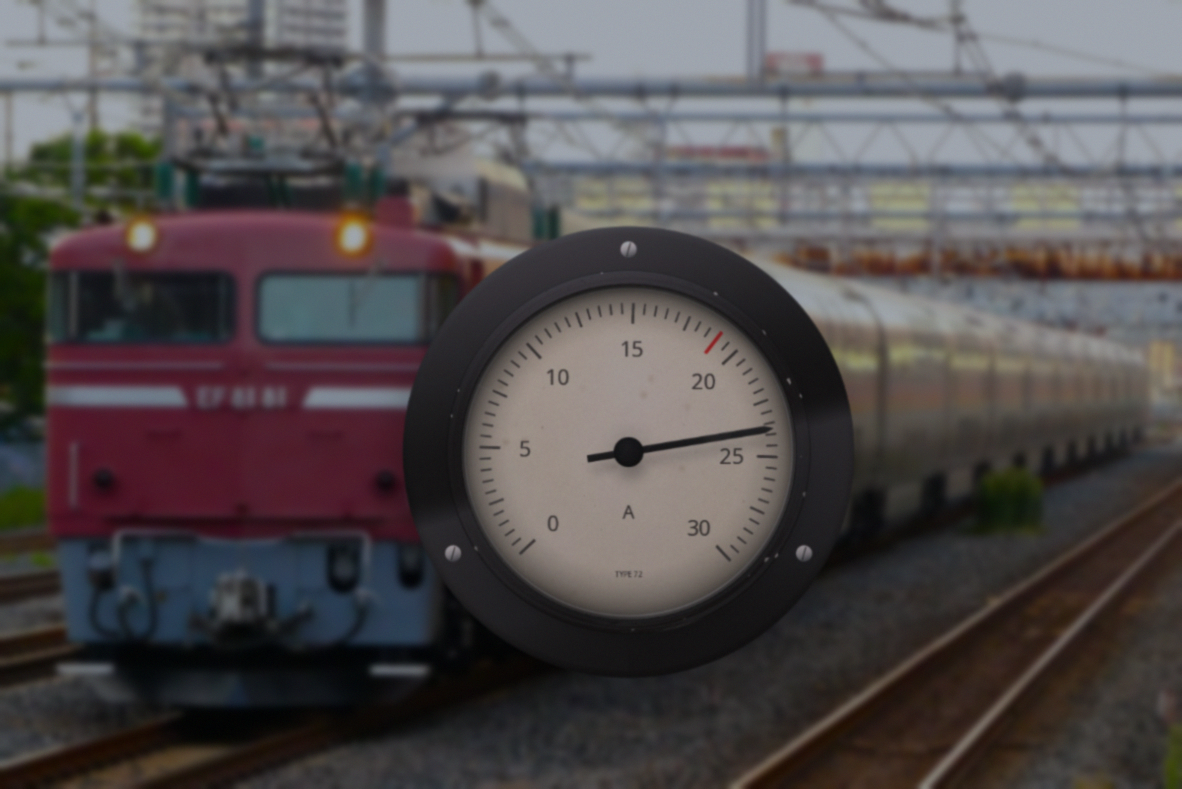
value=23.75 unit=A
